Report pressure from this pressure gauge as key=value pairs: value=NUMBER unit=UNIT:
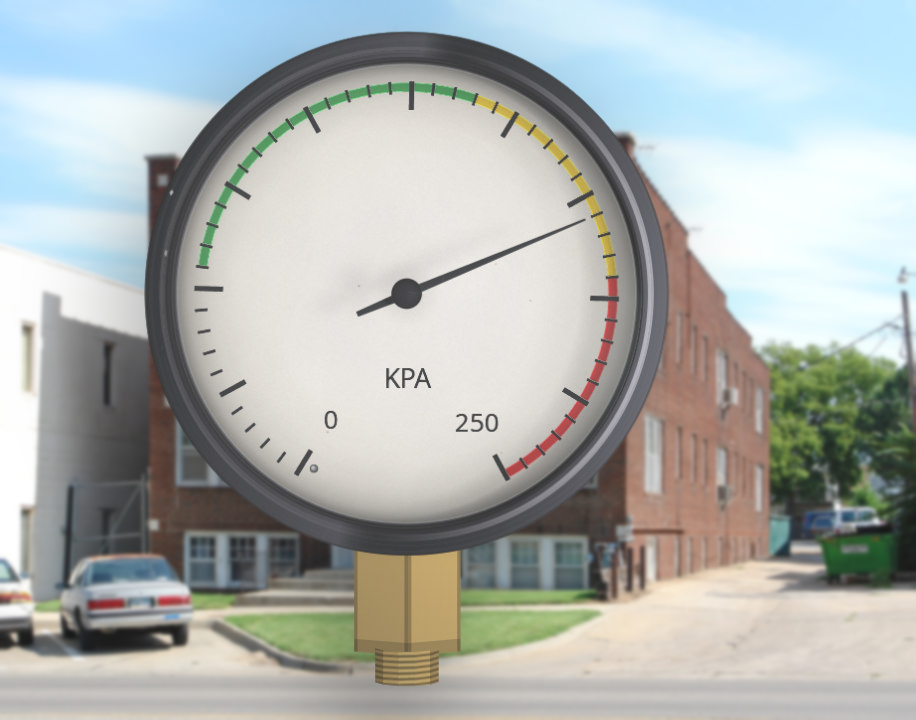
value=180 unit=kPa
